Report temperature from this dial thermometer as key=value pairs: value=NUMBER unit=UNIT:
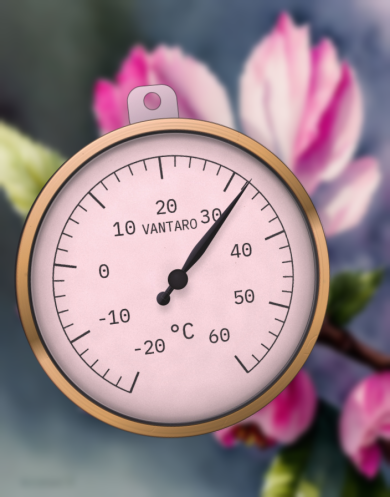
value=32 unit=°C
